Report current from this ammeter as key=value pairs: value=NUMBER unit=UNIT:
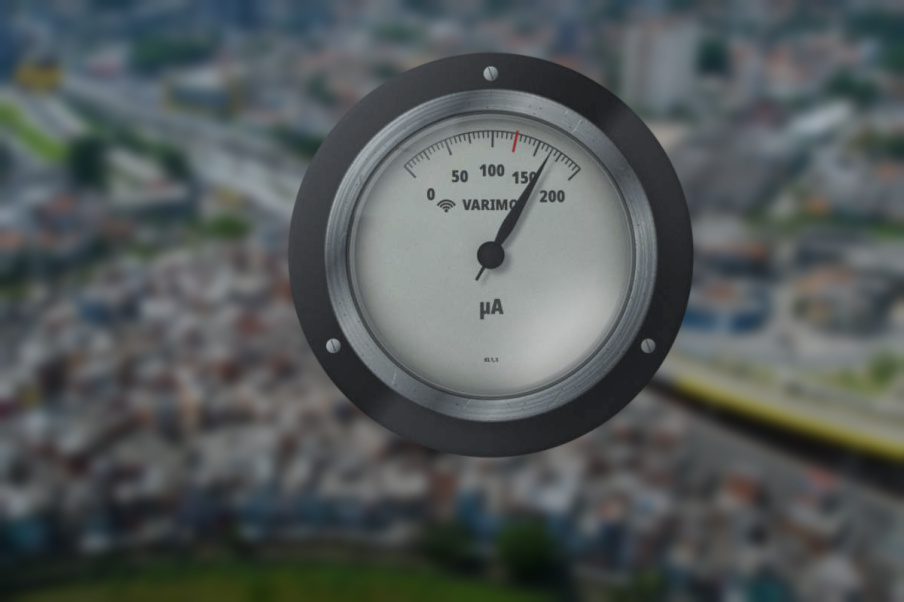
value=165 unit=µA
